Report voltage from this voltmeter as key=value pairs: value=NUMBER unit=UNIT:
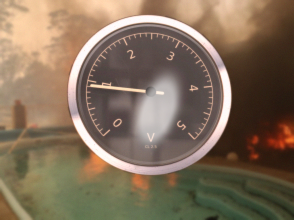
value=0.9 unit=V
